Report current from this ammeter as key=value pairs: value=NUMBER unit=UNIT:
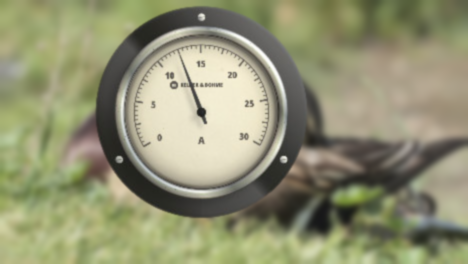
value=12.5 unit=A
